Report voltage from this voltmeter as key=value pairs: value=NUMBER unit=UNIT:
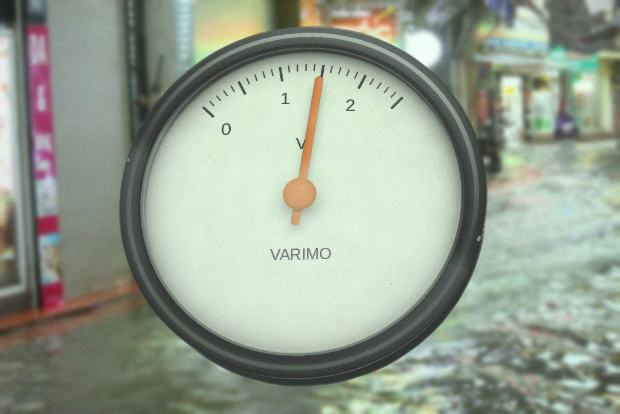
value=1.5 unit=V
